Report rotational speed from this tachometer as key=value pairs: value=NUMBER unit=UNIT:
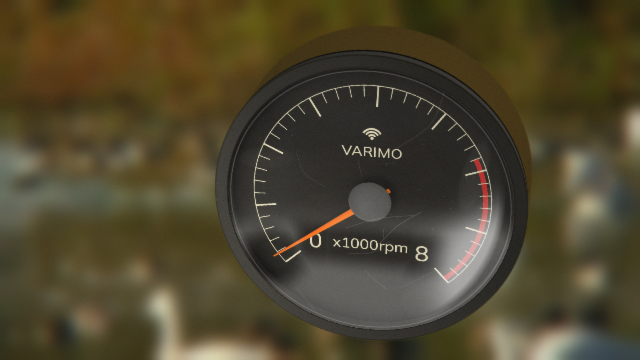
value=200 unit=rpm
